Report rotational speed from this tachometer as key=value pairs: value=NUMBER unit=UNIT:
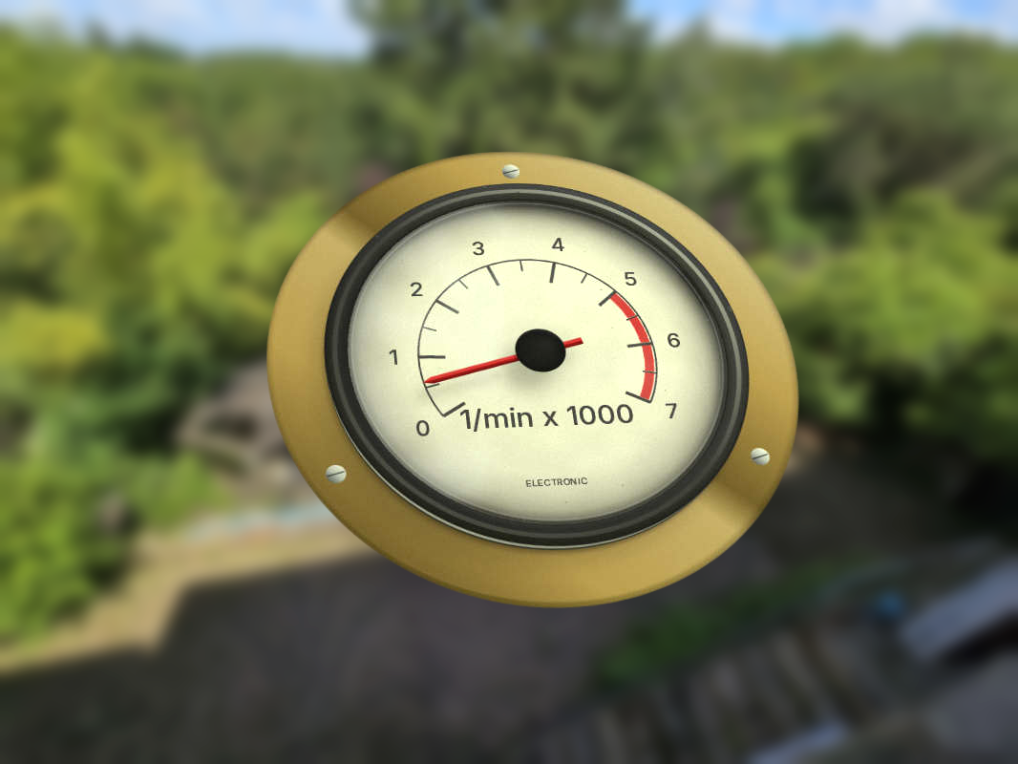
value=500 unit=rpm
